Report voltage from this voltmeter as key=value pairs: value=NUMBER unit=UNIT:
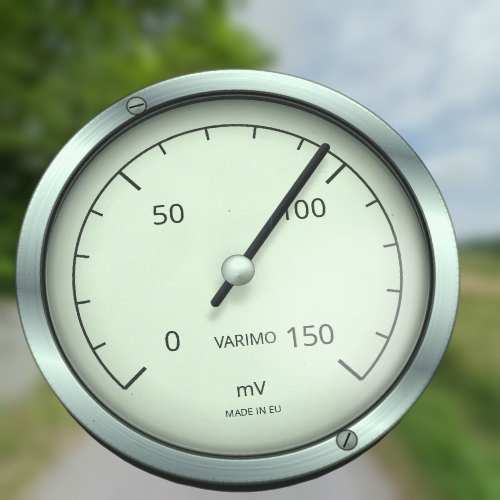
value=95 unit=mV
